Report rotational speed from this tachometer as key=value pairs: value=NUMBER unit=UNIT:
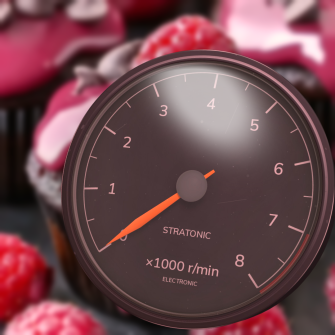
value=0 unit=rpm
